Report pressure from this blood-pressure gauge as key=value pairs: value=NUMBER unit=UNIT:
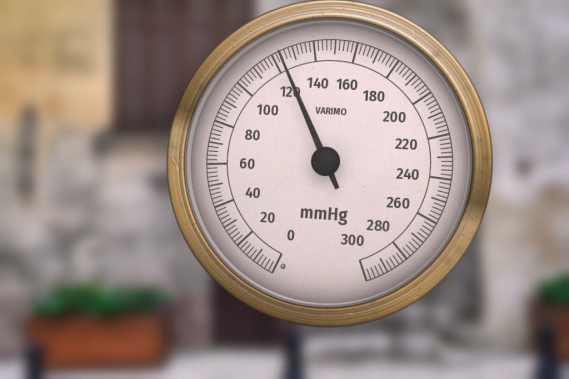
value=124 unit=mmHg
